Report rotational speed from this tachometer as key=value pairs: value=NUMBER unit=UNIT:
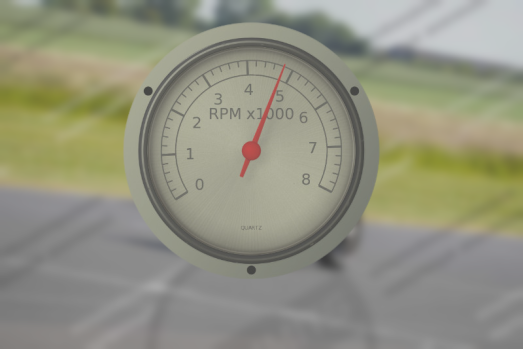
value=4800 unit=rpm
